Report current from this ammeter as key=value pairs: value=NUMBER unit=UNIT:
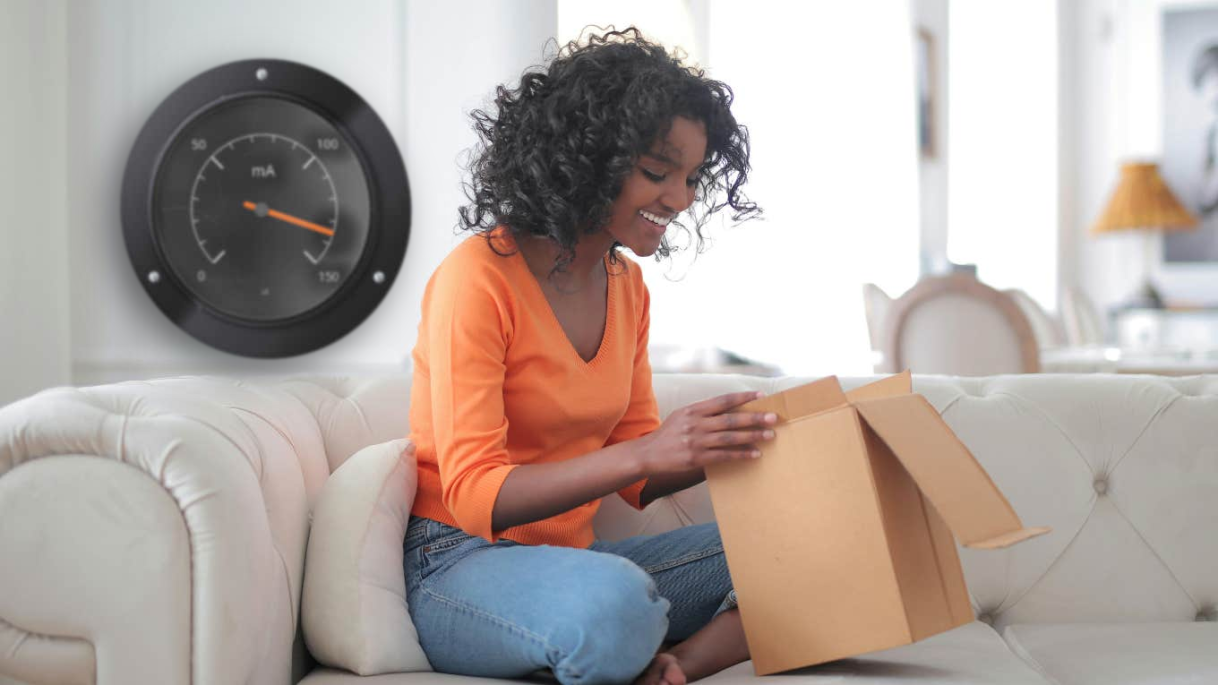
value=135 unit=mA
